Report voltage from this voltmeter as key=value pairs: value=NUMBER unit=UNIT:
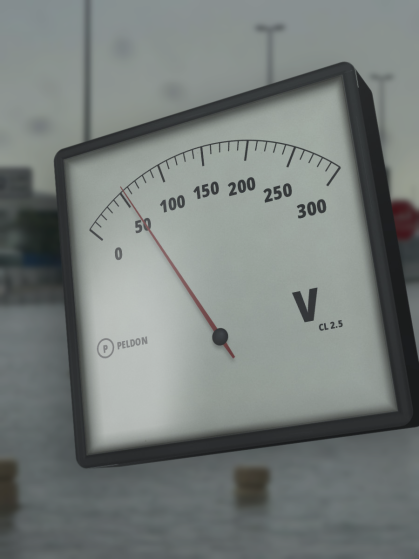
value=55 unit=V
